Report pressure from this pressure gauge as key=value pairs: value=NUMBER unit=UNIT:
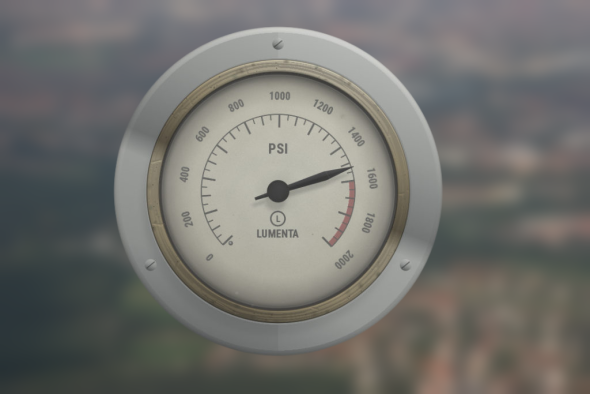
value=1525 unit=psi
